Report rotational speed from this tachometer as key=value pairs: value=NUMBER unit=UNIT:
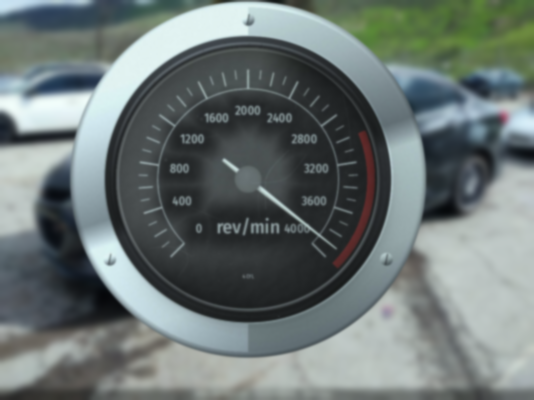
value=3900 unit=rpm
